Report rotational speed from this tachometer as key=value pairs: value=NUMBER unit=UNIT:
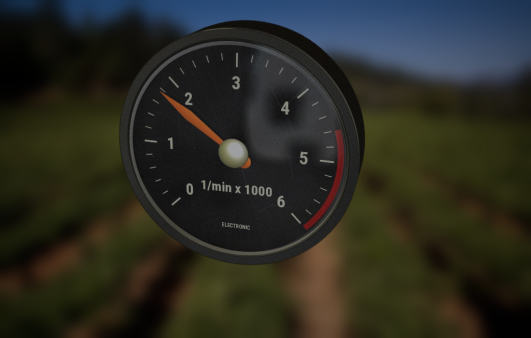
value=1800 unit=rpm
